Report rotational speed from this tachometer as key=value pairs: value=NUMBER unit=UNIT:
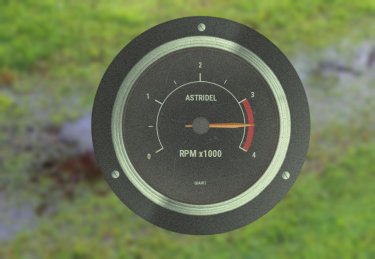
value=3500 unit=rpm
